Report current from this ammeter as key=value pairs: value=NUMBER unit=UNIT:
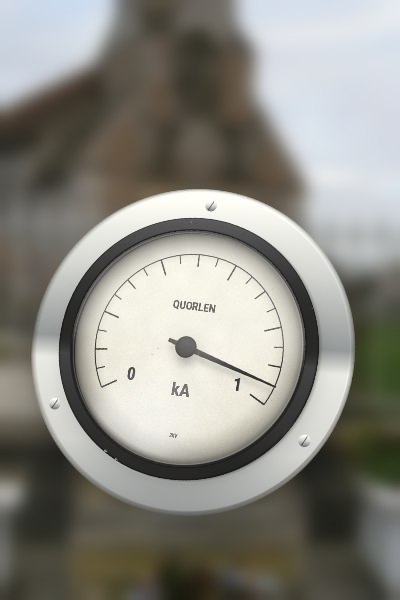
value=0.95 unit=kA
